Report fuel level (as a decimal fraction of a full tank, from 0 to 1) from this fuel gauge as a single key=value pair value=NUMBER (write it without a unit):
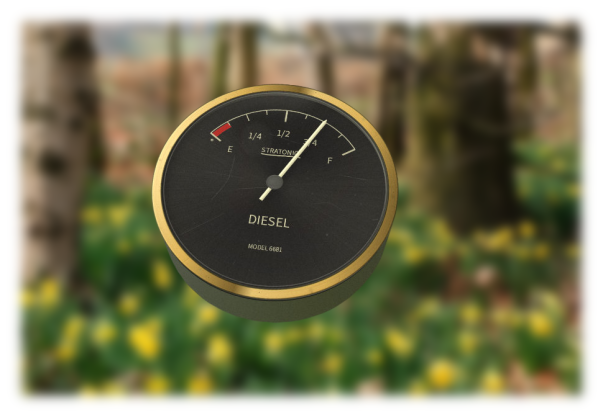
value=0.75
